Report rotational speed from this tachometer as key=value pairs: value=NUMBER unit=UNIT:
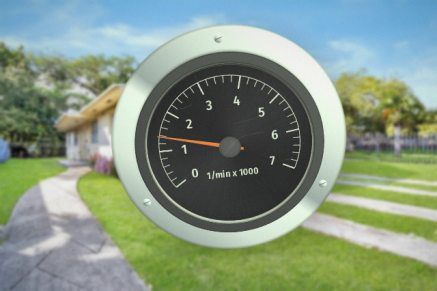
value=1400 unit=rpm
